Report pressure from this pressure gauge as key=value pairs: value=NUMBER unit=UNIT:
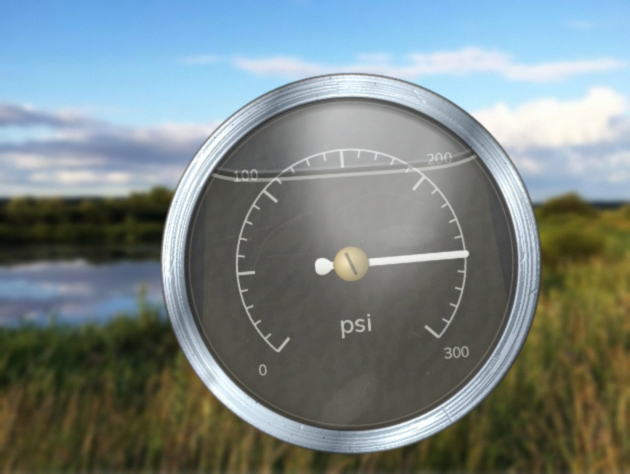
value=250 unit=psi
